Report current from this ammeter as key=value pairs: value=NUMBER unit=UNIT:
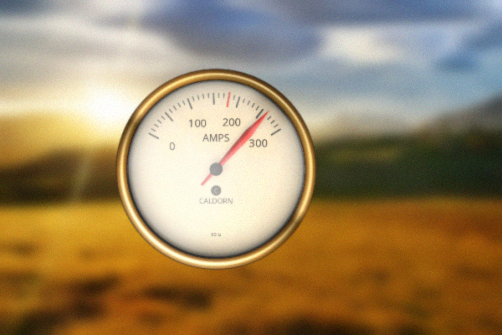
value=260 unit=A
